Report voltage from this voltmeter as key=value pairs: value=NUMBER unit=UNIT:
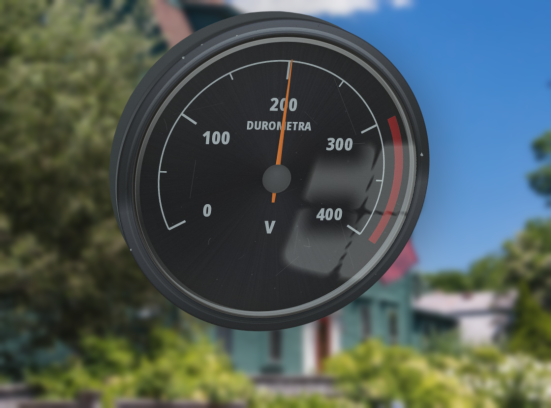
value=200 unit=V
